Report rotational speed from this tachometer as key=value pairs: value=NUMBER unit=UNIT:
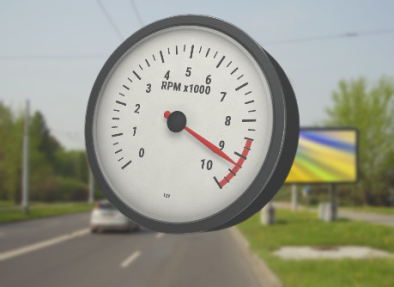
value=9250 unit=rpm
